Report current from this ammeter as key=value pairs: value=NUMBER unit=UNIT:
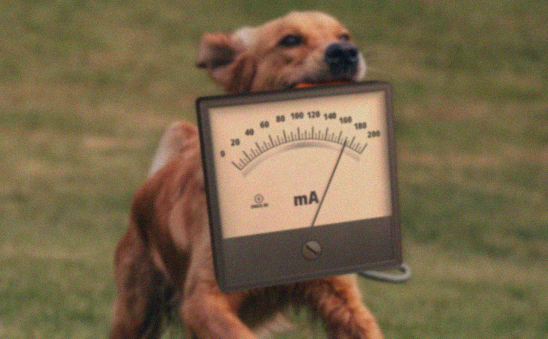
value=170 unit=mA
